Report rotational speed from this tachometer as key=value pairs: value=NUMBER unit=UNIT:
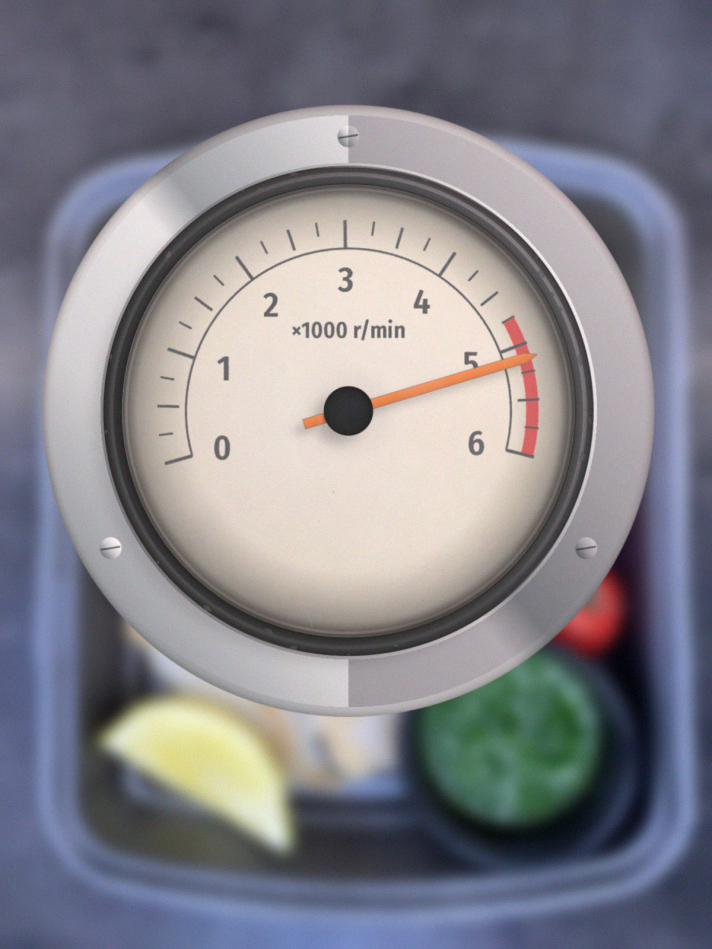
value=5125 unit=rpm
